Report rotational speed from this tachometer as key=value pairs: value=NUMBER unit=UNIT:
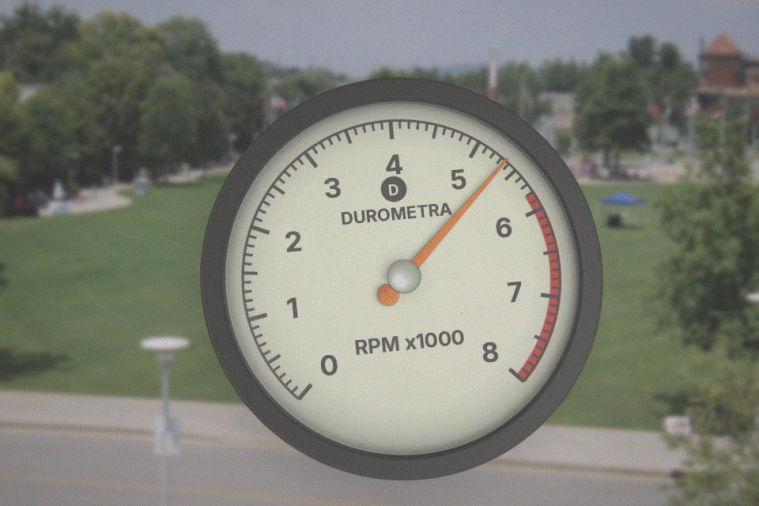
value=5350 unit=rpm
